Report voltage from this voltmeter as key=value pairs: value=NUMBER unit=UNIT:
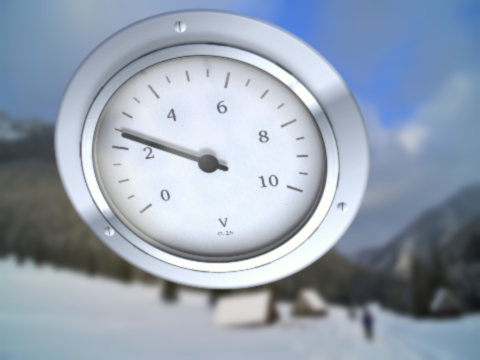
value=2.5 unit=V
